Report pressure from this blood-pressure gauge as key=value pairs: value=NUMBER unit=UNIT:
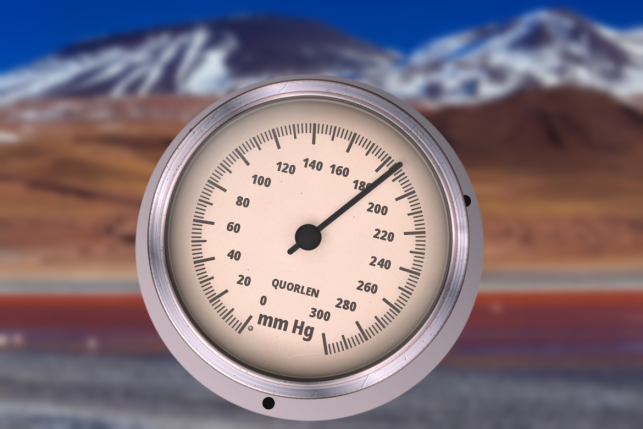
value=186 unit=mmHg
